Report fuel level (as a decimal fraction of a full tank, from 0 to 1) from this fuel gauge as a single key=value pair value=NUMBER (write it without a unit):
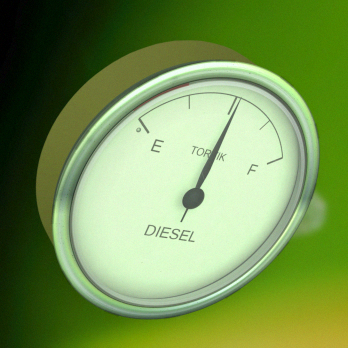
value=0.5
